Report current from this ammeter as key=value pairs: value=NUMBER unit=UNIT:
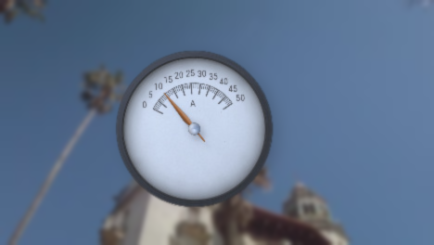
value=10 unit=A
